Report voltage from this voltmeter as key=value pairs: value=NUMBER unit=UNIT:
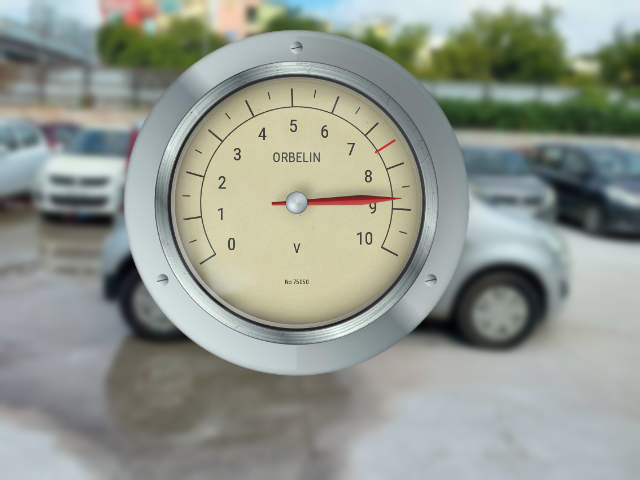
value=8.75 unit=V
